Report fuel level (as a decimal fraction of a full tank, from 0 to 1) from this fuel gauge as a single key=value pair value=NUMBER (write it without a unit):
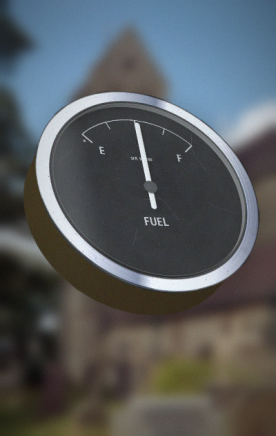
value=0.5
